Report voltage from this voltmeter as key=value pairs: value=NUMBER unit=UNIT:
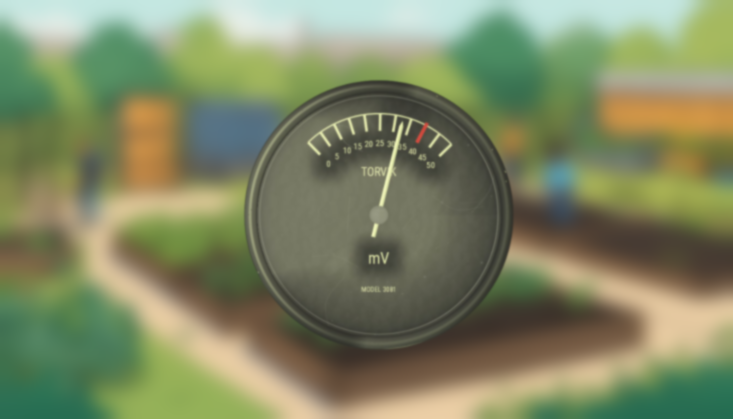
value=32.5 unit=mV
